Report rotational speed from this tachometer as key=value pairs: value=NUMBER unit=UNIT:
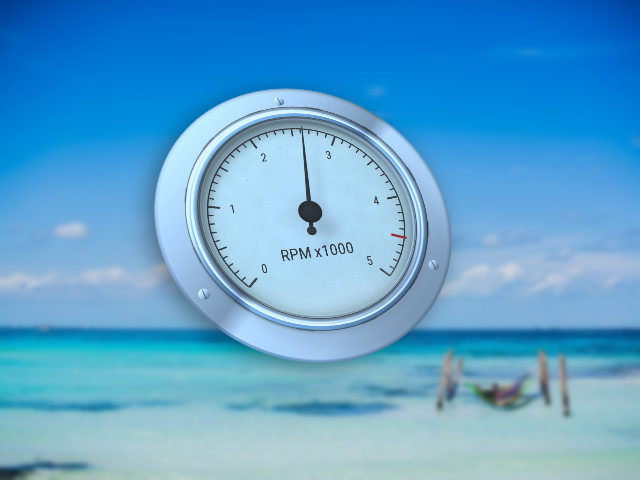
value=2600 unit=rpm
